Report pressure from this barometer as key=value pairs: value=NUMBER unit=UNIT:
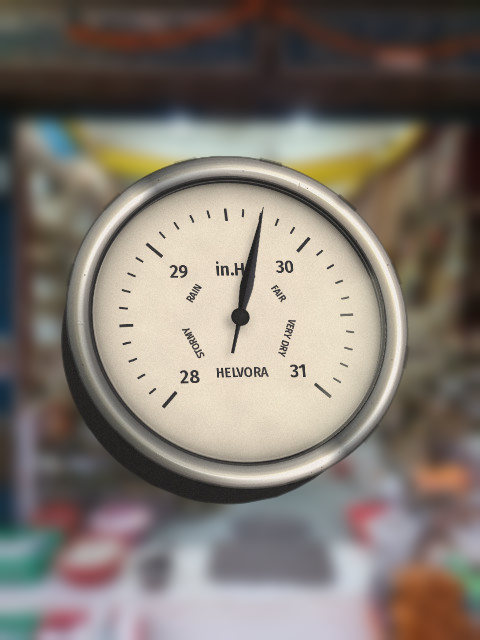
value=29.7 unit=inHg
